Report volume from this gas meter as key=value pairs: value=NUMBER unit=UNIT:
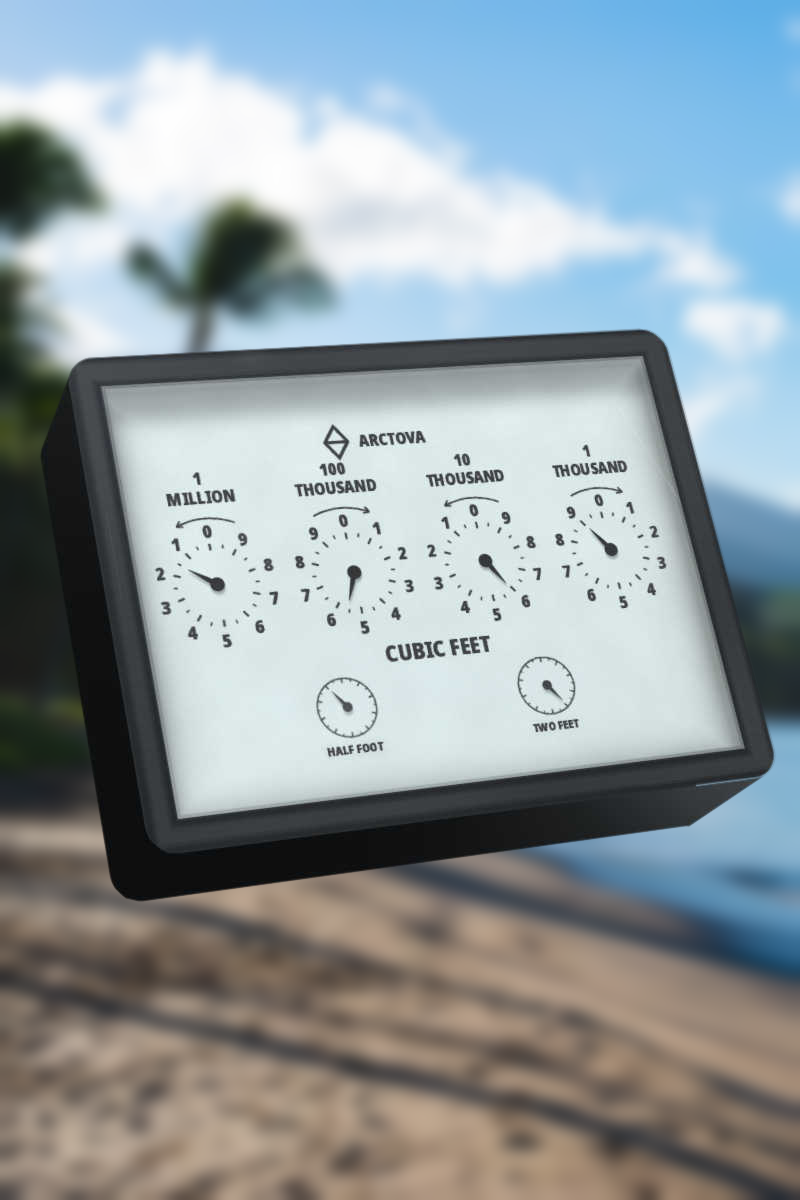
value=155900 unit=ft³
